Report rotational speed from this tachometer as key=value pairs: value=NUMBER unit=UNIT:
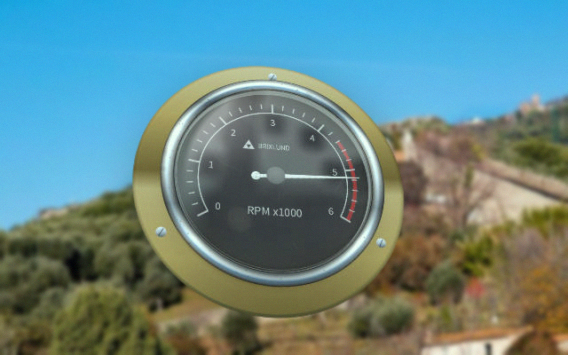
value=5200 unit=rpm
